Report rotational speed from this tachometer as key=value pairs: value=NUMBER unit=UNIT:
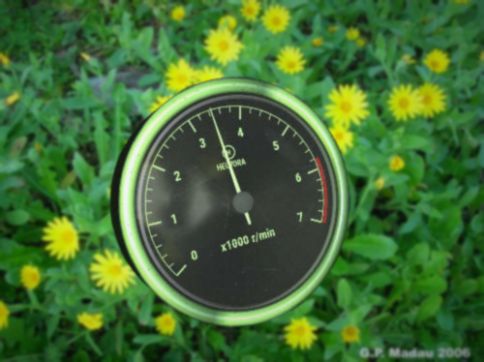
value=3400 unit=rpm
